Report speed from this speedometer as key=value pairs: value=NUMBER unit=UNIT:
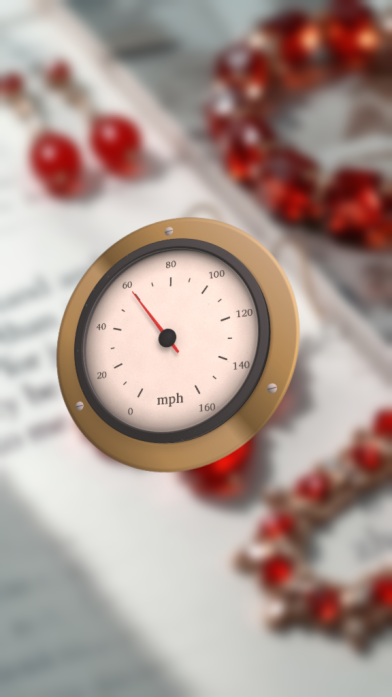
value=60 unit=mph
